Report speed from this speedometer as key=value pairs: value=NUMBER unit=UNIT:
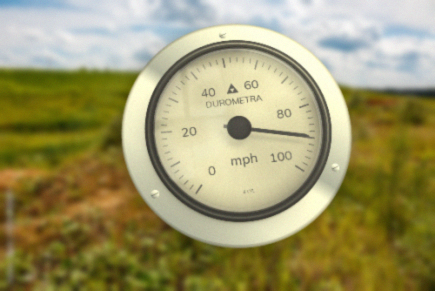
value=90 unit=mph
